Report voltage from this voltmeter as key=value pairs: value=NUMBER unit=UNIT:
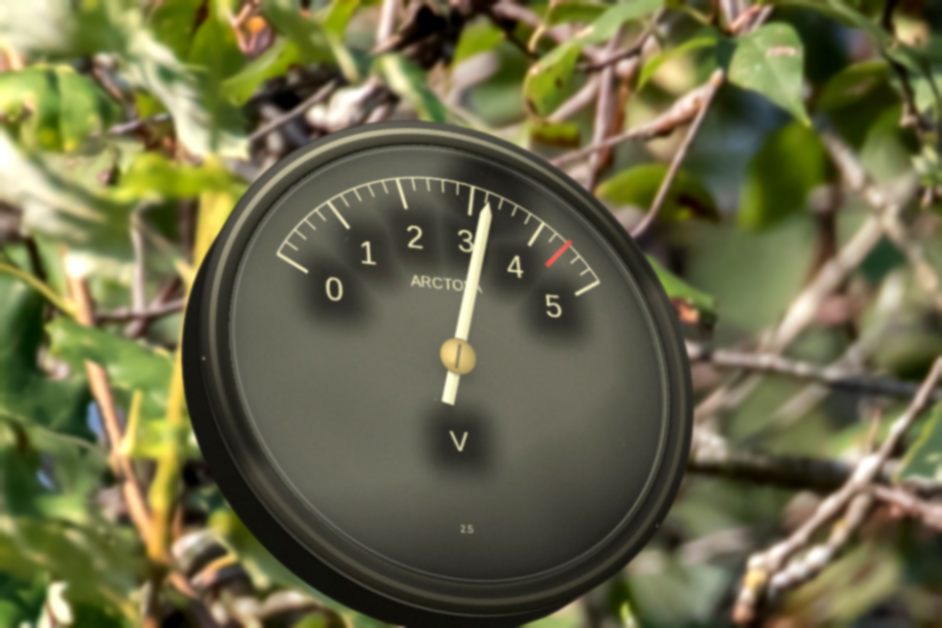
value=3.2 unit=V
